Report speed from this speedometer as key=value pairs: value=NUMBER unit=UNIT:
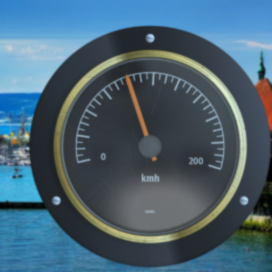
value=80 unit=km/h
